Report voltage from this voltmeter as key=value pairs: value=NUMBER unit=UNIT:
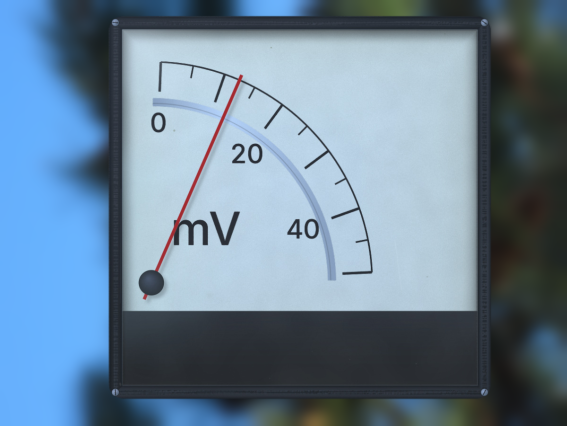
value=12.5 unit=mV
